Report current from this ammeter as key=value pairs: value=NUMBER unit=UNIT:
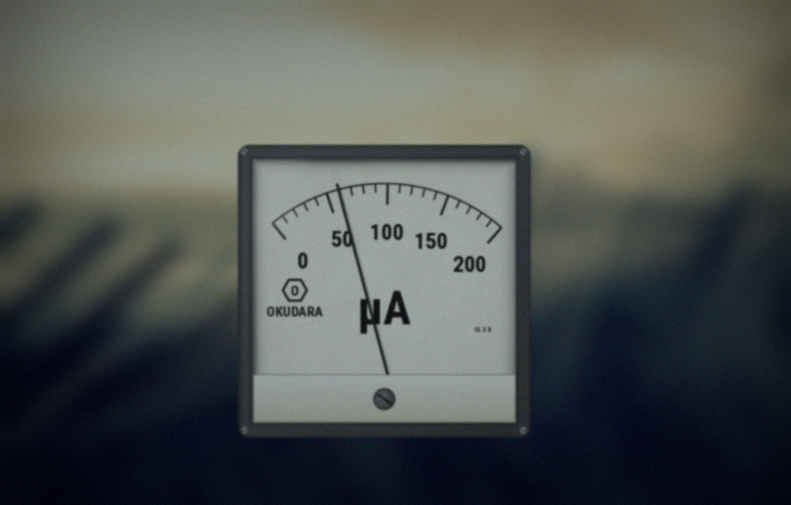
value=60 unit=µA
